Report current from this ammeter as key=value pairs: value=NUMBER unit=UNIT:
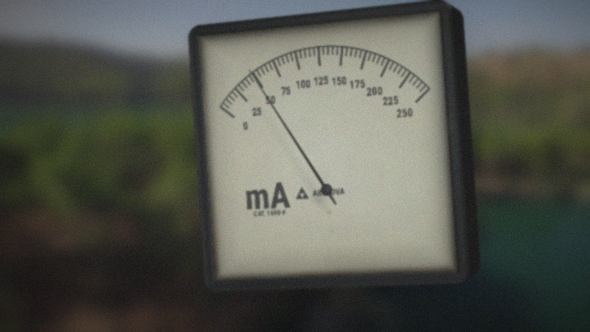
value=50 unit=mA
